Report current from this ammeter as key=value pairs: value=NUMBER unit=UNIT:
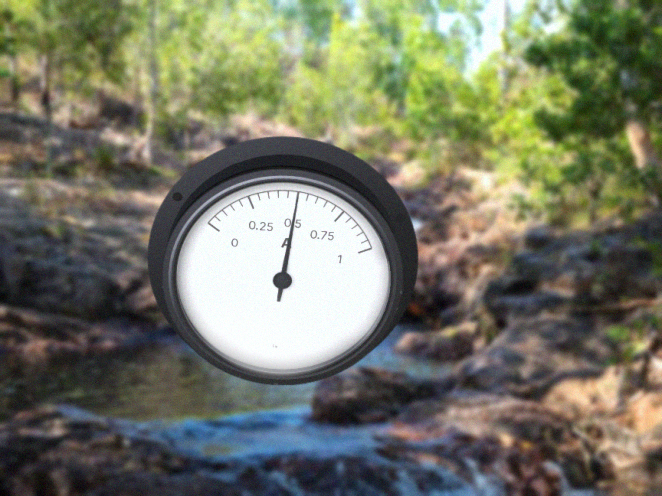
value=0.5 unit=A
